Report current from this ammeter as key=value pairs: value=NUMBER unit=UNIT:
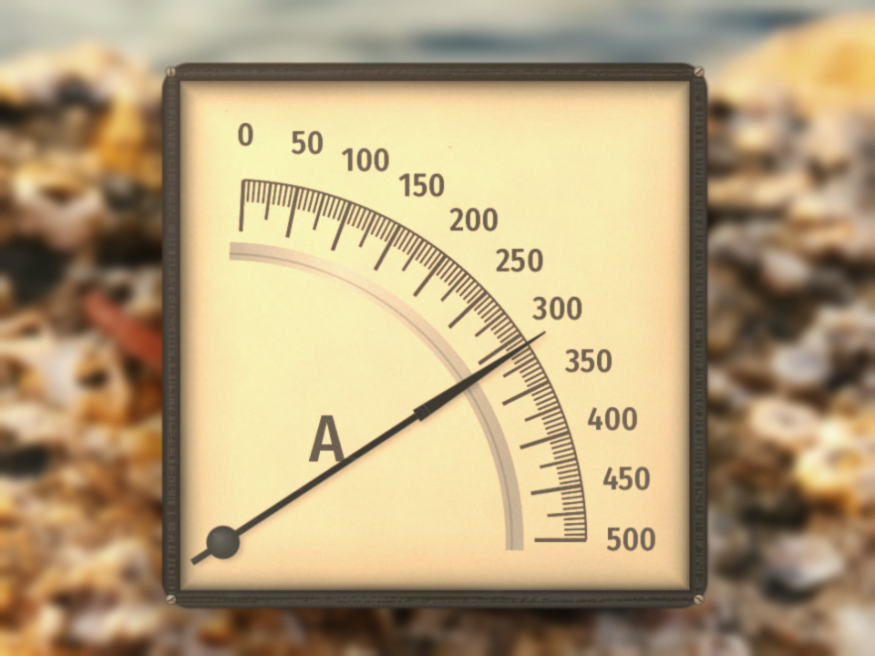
value=310 unit=A
